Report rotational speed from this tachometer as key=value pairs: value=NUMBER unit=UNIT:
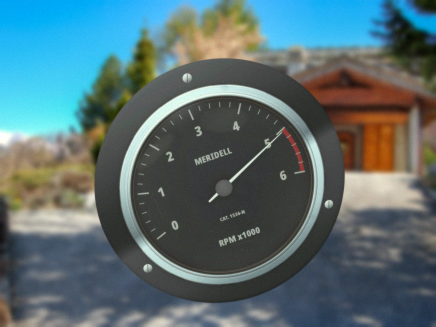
value=5000 unit=rpm
